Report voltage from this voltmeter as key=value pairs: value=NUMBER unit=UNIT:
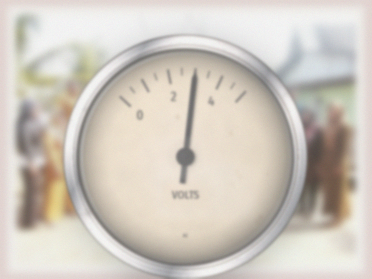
value=3 unit=V
